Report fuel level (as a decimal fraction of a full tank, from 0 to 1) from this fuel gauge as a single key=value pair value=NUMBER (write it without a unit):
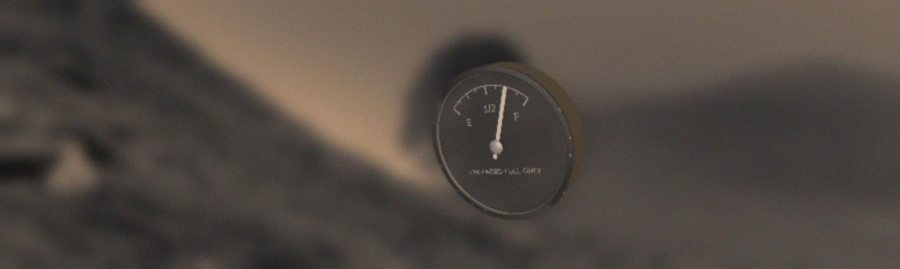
value=0.75
